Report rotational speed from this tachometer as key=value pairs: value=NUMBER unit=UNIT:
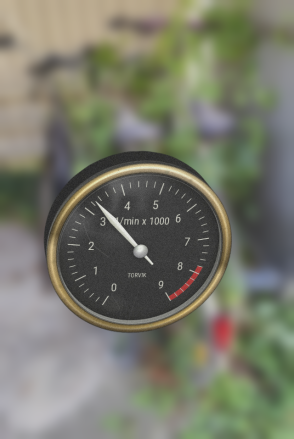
value=3300 unit=rpm
